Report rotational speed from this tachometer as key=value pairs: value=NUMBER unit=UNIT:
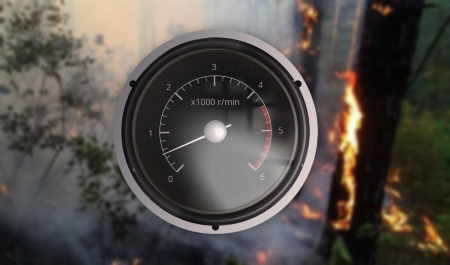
value=500 unit=rpm
